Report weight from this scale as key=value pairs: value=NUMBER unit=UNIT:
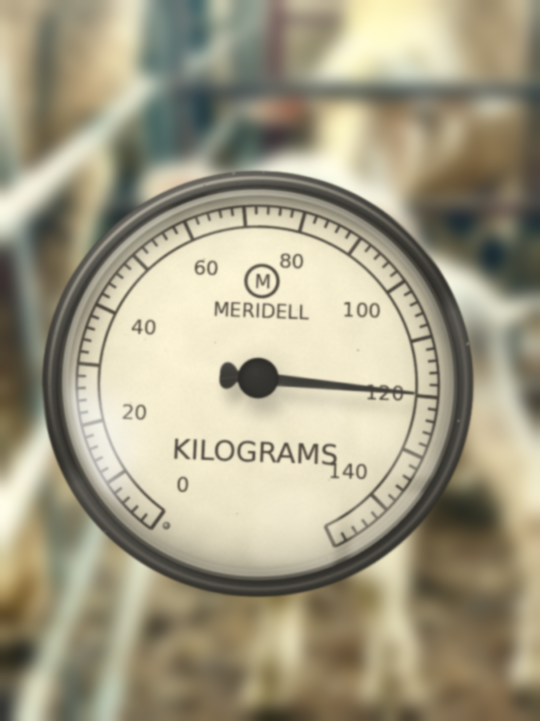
value=120 unit=kg
